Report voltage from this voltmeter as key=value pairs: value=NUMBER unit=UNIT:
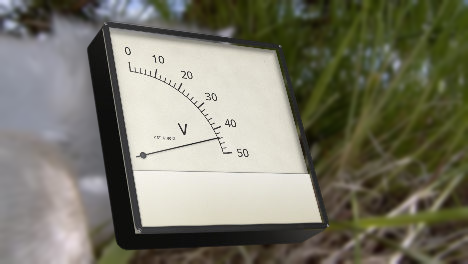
value=44 unit=V
